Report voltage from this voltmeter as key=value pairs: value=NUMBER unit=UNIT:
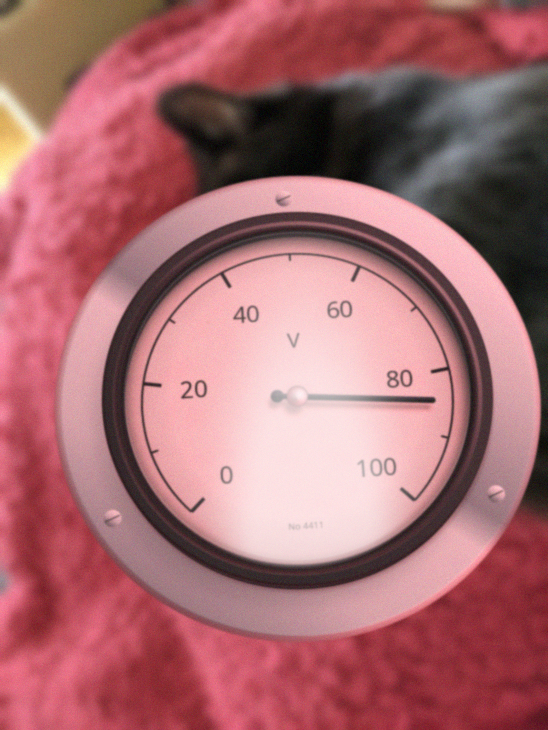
value=85 unit=V
